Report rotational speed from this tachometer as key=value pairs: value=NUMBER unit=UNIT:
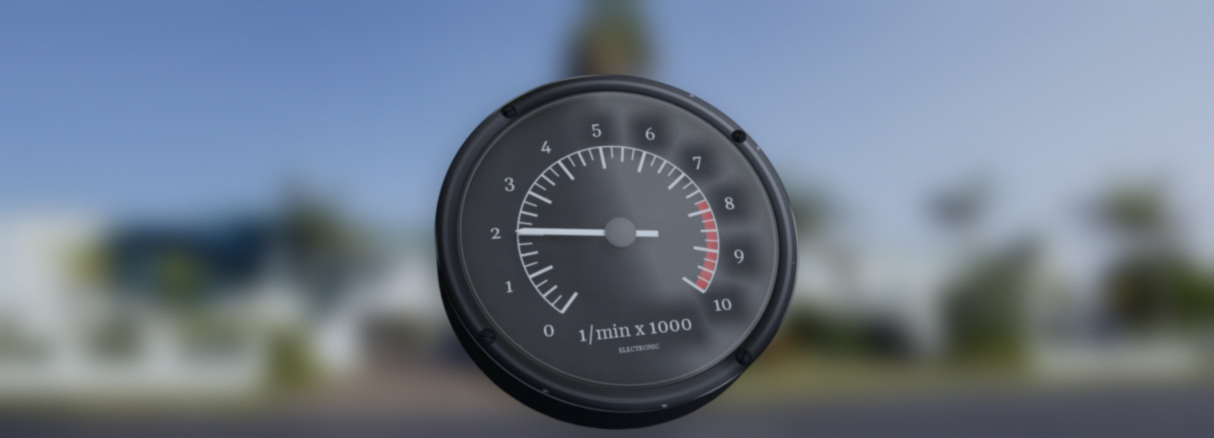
value=2000 unit=rpm
